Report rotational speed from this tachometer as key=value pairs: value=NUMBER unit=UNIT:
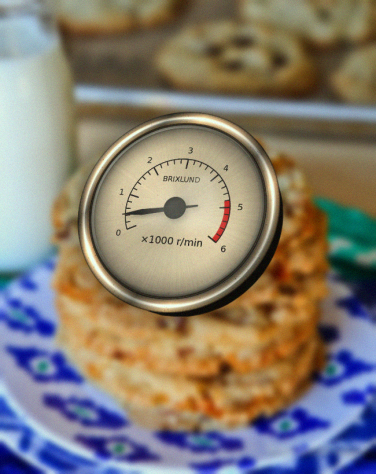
value=400 unit=rpm
